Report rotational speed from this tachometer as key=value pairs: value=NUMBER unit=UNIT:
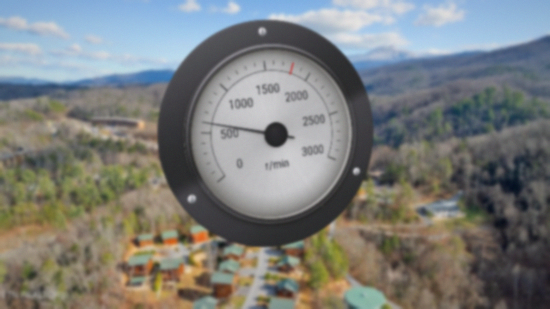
value=600 unit=rpm
